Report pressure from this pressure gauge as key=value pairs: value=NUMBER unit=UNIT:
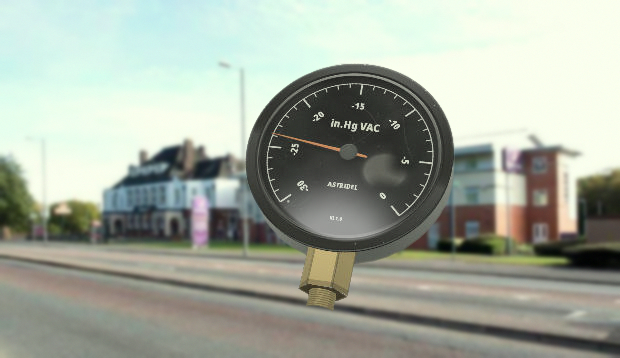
value=-24 unit=inHg
